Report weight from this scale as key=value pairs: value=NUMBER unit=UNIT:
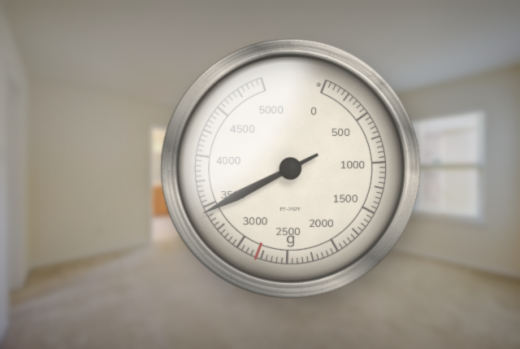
value=3450 unit=g
